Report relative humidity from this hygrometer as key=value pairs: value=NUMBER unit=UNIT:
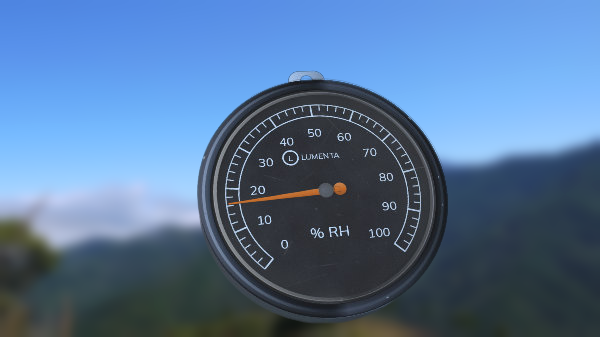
value=16 unit=%
